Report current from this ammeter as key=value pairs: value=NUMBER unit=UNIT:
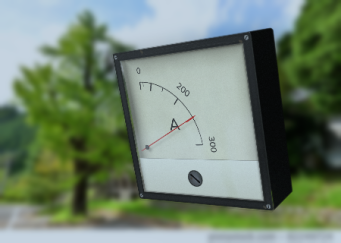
value=250 unit=A
